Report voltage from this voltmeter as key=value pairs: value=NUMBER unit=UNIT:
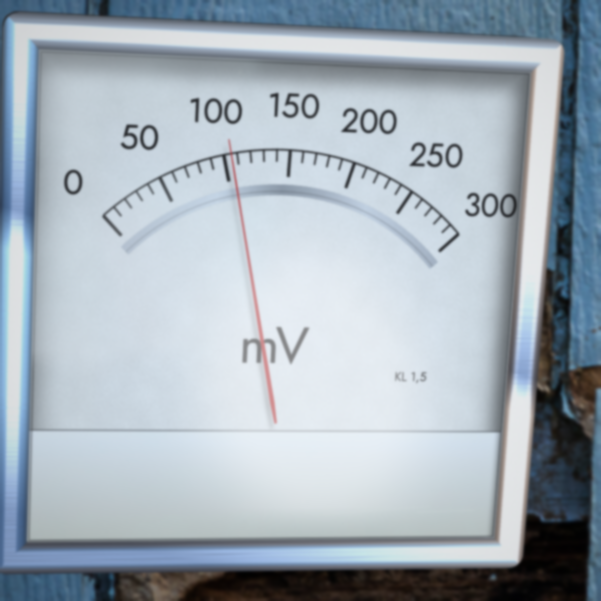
value=105 unit=mV
